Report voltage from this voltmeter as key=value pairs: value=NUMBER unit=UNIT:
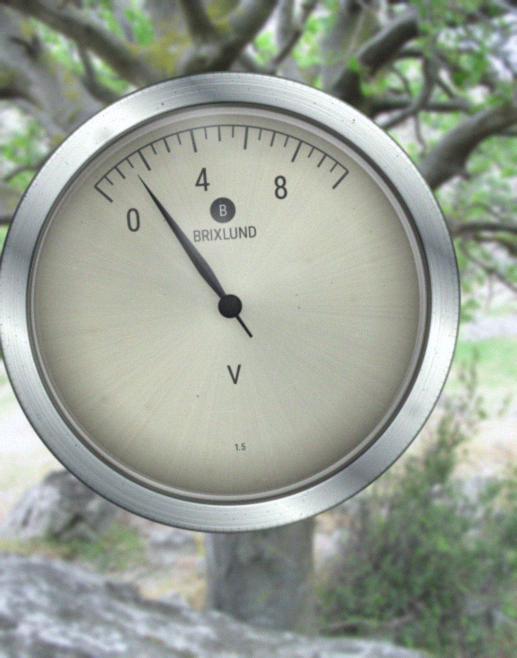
value=1.5 unit=V
